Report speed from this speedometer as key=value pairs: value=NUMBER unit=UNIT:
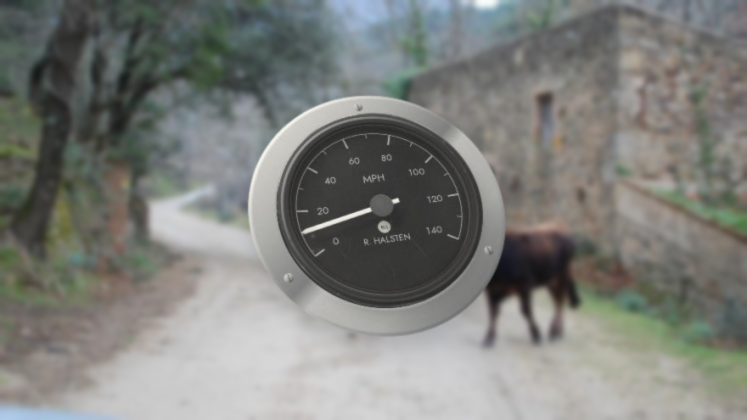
value=10 unit=mph
